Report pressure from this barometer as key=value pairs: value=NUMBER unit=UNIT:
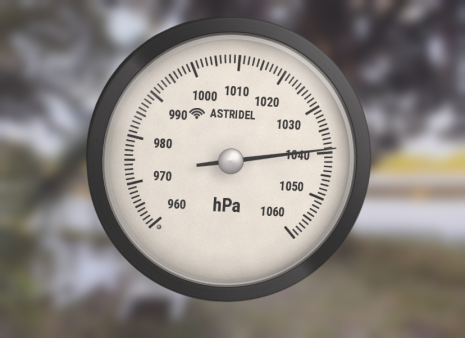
value=1039 unit=hPa
